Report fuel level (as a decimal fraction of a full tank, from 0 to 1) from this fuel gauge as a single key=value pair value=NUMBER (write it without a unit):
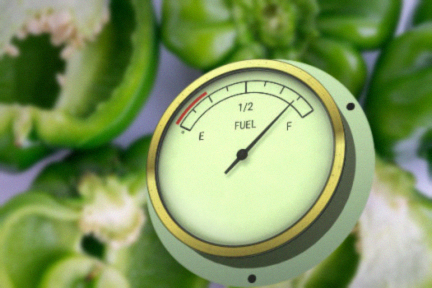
value=0.875
